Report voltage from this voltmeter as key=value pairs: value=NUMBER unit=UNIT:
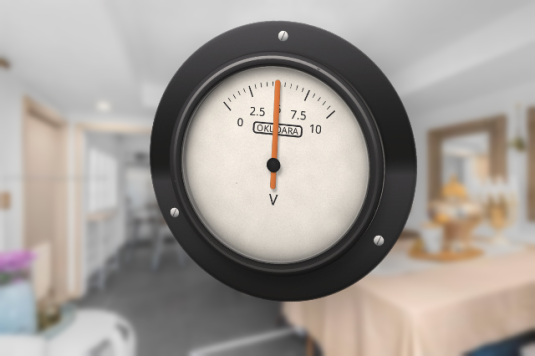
value=5 unit=V
